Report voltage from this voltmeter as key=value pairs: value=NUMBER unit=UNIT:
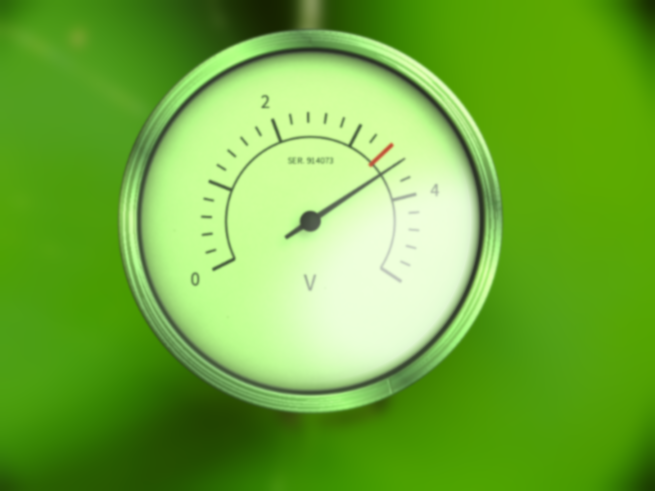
value=3.6 unit=V
